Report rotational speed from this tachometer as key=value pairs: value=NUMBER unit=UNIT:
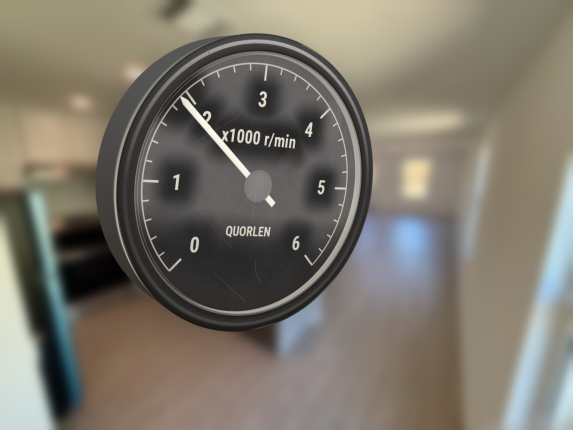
value=1900 unit=rpm
